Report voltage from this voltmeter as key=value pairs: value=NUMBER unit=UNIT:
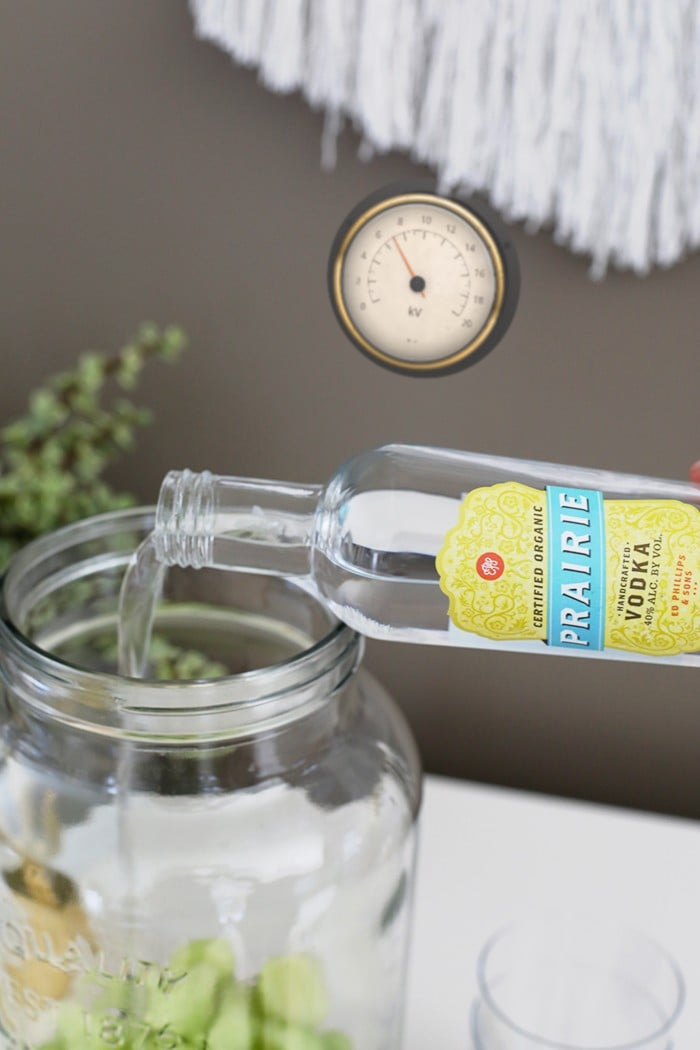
value=7 unit=kV
